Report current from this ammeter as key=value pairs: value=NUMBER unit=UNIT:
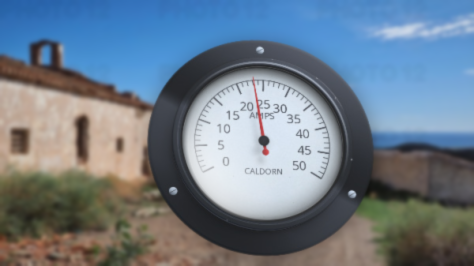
value=23 unit=A
